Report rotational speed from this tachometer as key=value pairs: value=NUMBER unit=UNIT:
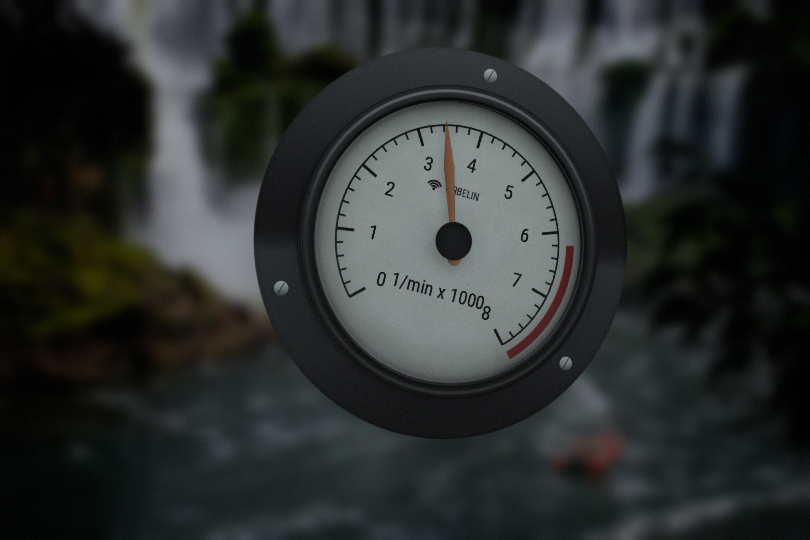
value=3400 unit=rpm
